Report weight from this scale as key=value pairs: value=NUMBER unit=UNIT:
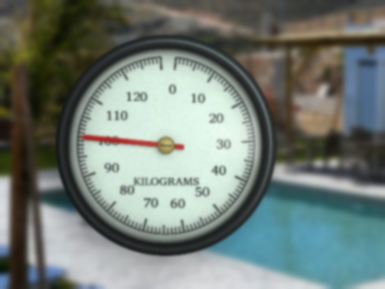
value=100 unit=kg
